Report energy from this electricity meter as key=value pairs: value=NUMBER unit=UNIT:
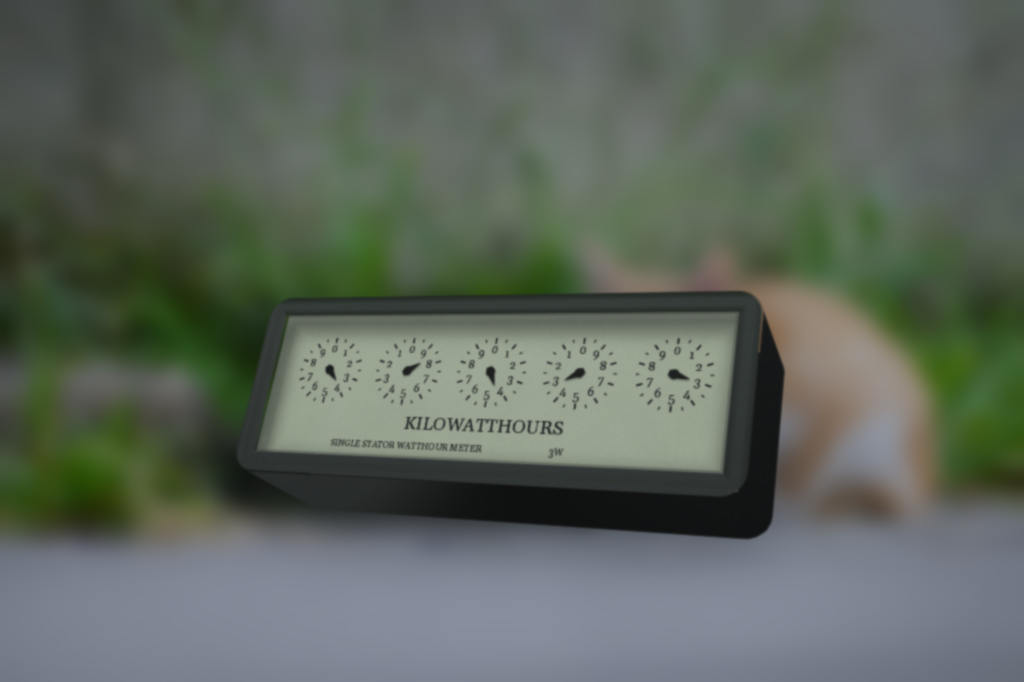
value=38433 unit=kWh
